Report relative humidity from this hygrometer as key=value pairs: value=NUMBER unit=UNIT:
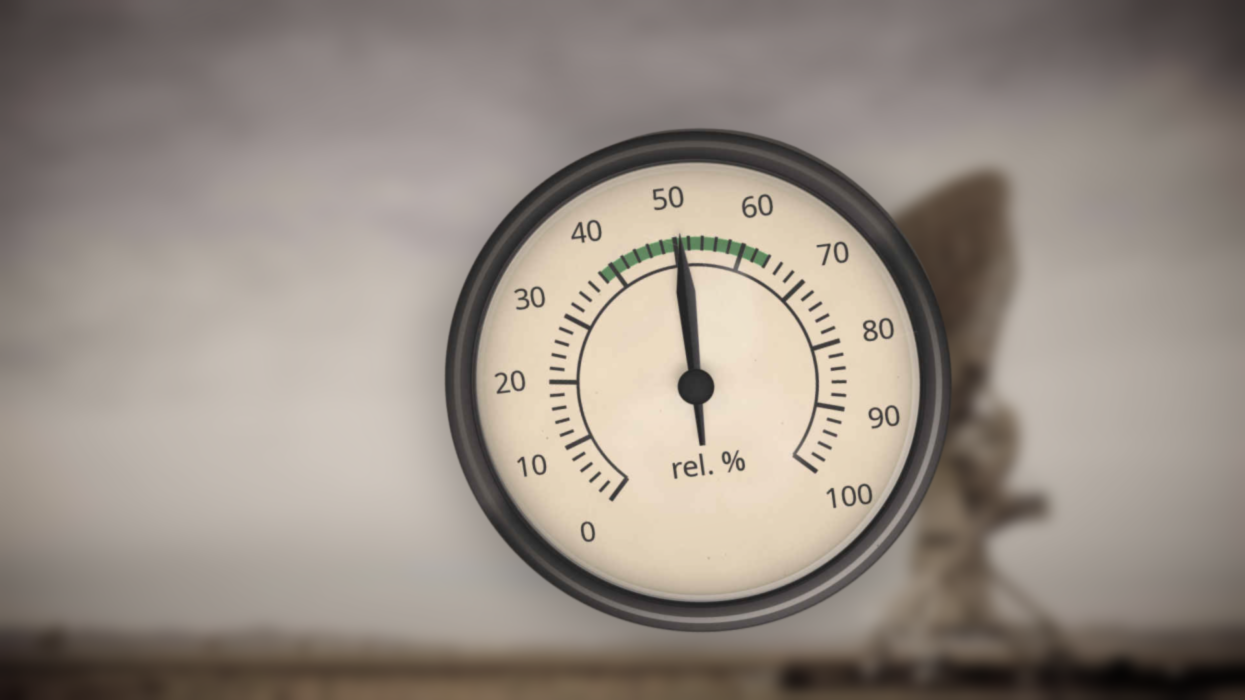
value=51 unit=%
